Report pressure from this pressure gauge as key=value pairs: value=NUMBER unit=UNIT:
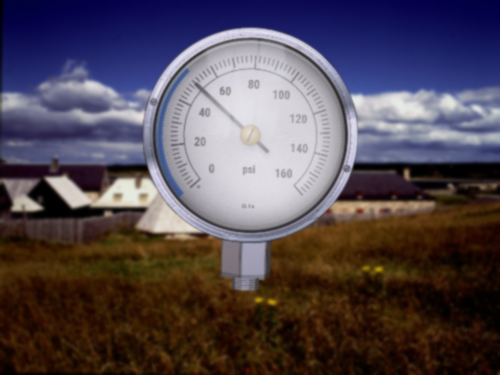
value=50 unit=psi
